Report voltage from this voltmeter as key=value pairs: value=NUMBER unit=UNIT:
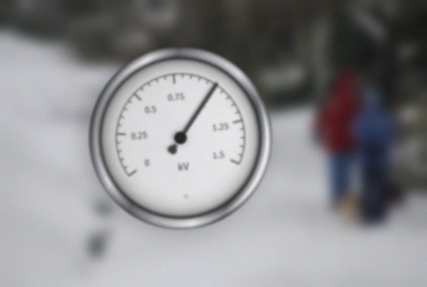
value=1 unit=kV
